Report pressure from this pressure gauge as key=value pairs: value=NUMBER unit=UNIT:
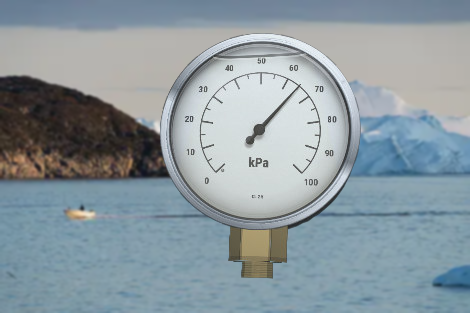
value=65 unit=kPa
